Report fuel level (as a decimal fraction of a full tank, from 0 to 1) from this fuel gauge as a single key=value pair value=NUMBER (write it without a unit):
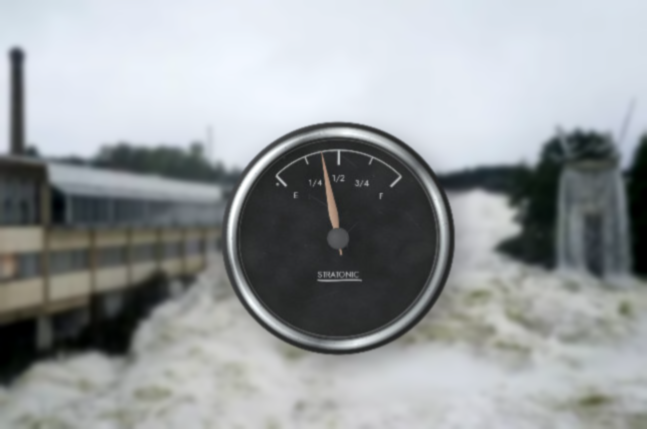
value=0.375
